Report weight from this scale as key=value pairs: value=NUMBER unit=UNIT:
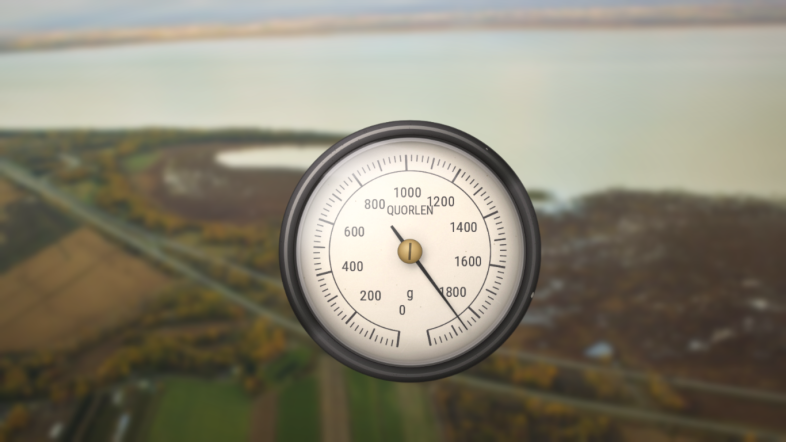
value=1860 unit=g
